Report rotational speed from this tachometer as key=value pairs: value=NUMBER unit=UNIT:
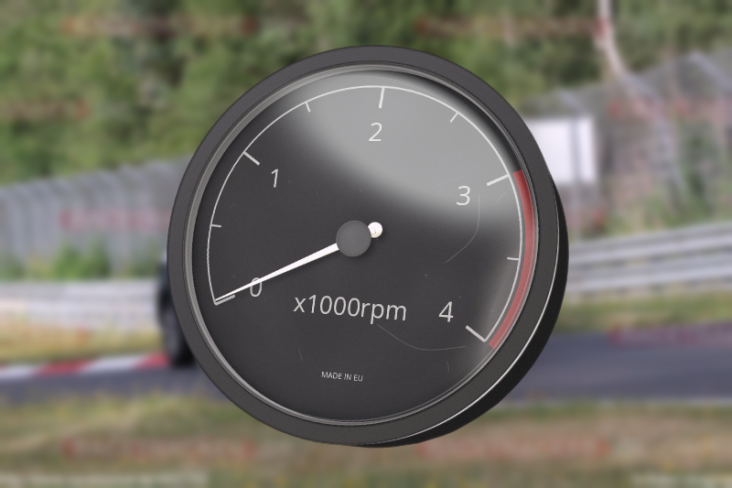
value=0 unit=rpm
